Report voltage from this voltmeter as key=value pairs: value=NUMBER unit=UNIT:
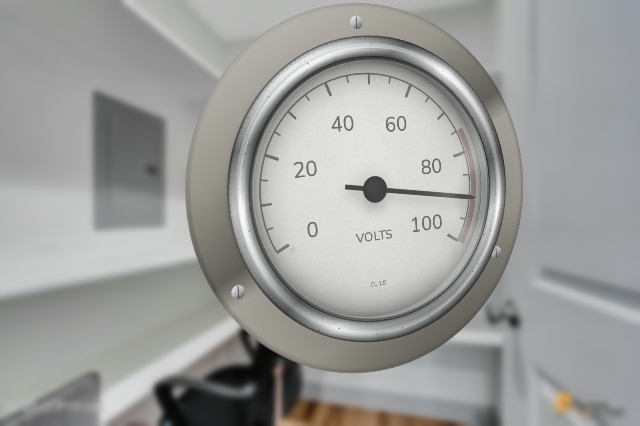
value=90 unit=V
